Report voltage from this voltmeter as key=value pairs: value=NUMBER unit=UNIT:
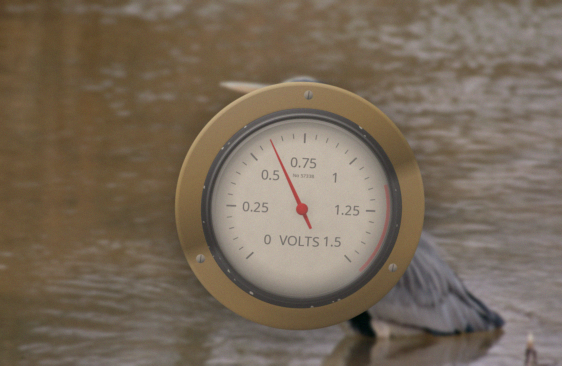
value=0.6 unit=V
